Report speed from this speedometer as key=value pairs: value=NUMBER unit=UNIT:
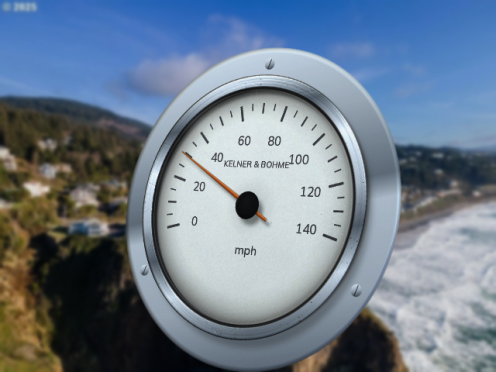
value=30 unit=mph
